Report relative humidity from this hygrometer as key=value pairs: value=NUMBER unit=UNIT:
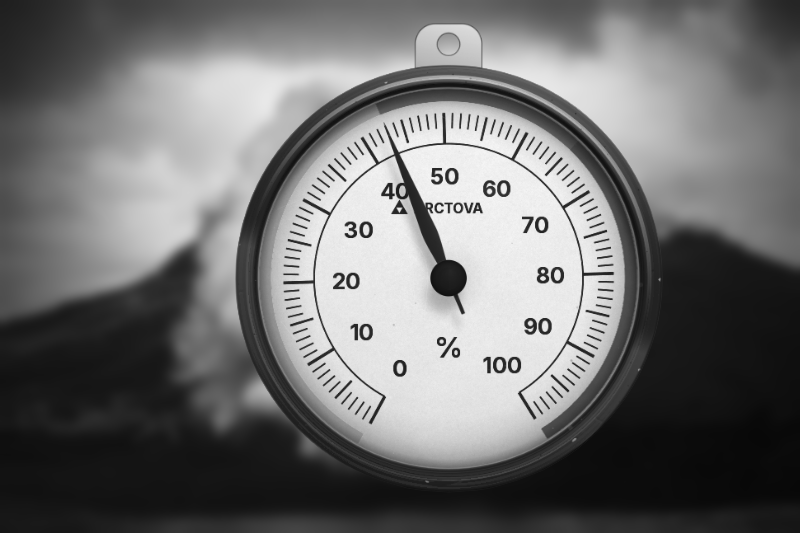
value=43 unit=%
